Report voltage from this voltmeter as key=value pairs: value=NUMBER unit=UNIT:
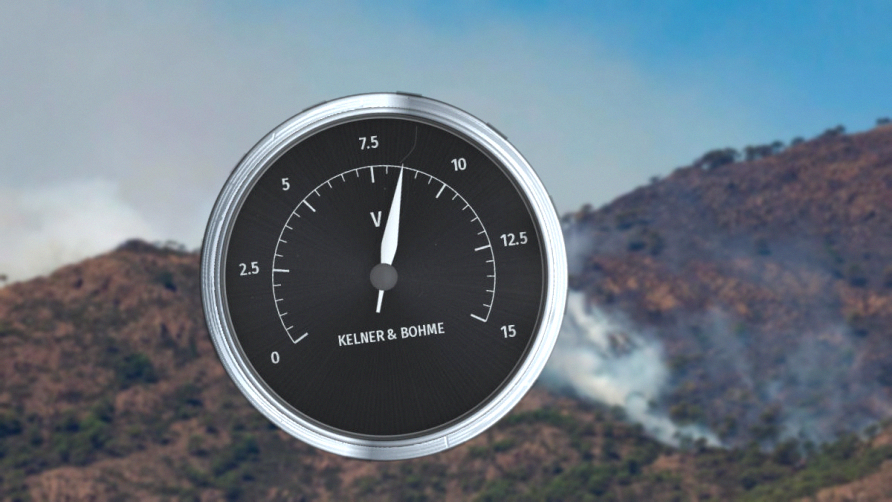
value=8.5 unit=V
